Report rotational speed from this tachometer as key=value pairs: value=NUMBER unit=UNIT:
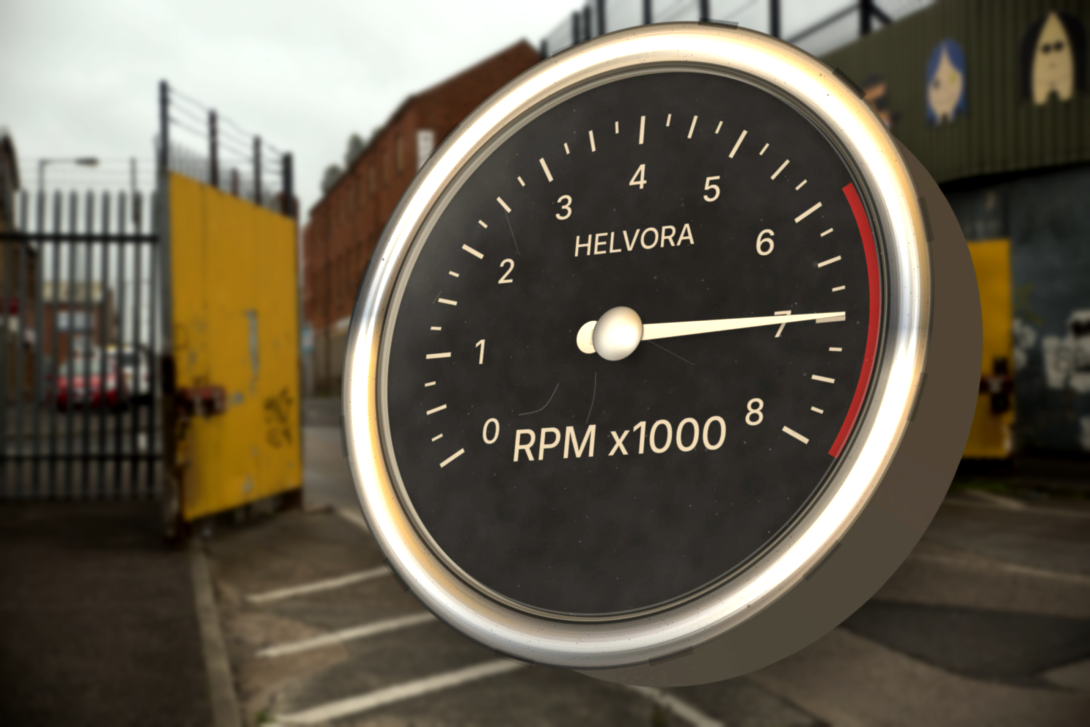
value=7000 unit=rpm
